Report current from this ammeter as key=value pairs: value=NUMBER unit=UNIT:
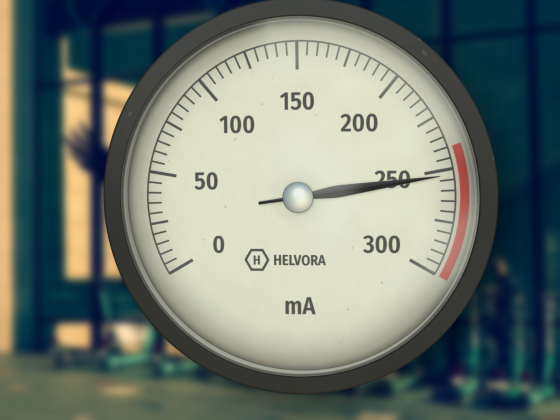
value=252.5 unit=mA
